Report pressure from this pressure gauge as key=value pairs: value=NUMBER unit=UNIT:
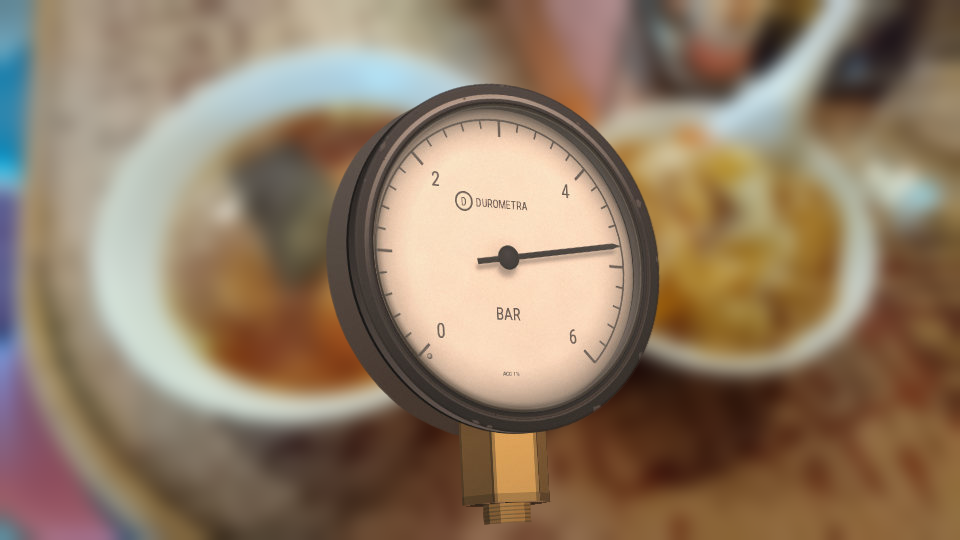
value=4.8 unit=bar
